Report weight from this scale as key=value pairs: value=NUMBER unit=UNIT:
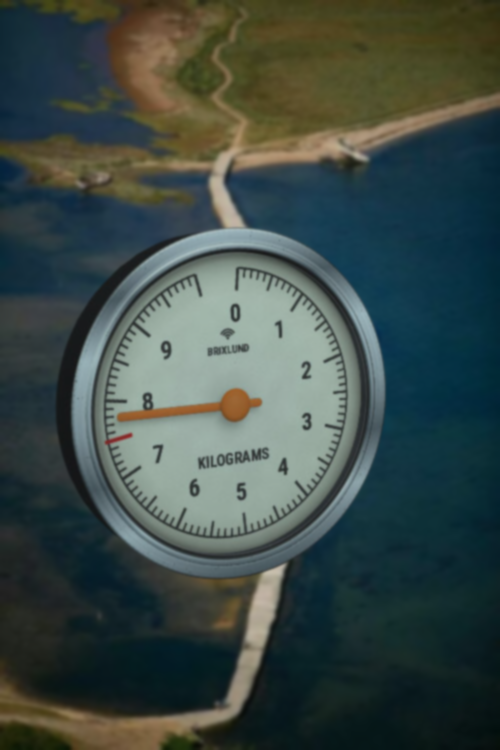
value=7.8 unit=kg
